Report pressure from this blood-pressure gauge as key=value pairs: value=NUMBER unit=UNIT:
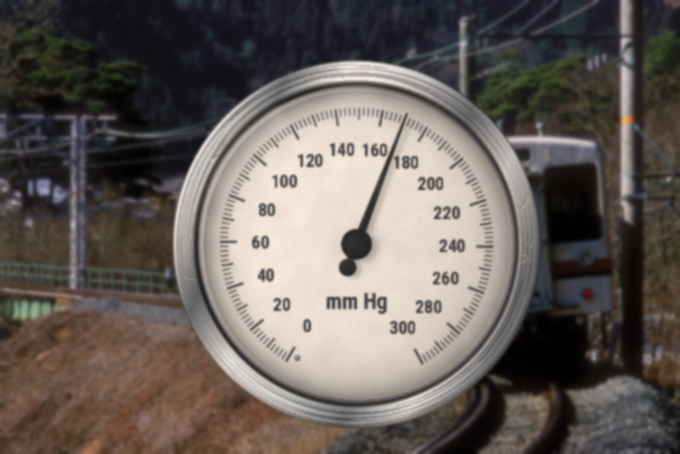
value=170 unit=mmHg
